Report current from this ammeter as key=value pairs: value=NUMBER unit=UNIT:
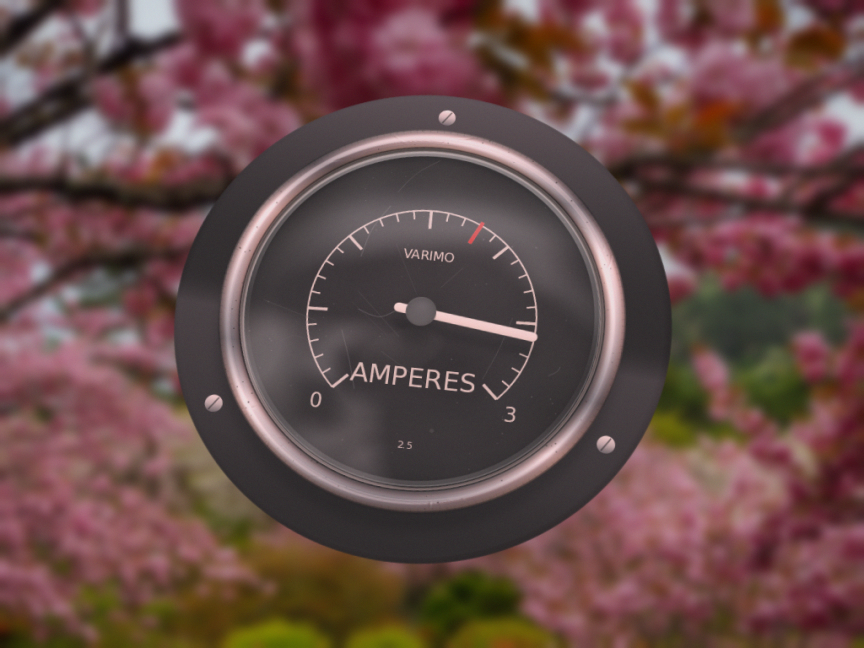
value=2.6 unit=A
